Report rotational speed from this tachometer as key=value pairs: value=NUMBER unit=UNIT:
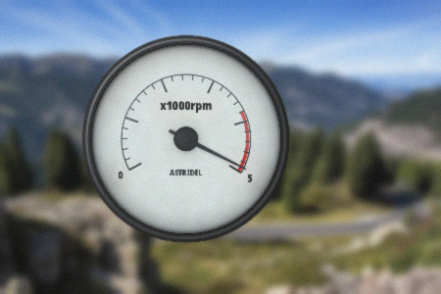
value=4900 unit=rpm
